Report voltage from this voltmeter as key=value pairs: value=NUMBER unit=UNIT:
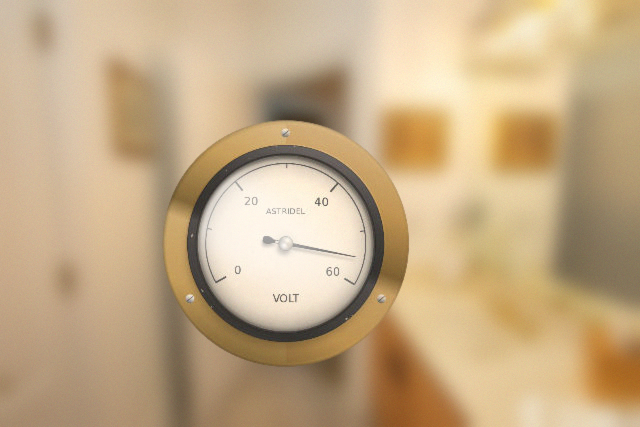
value=55 unit=V
